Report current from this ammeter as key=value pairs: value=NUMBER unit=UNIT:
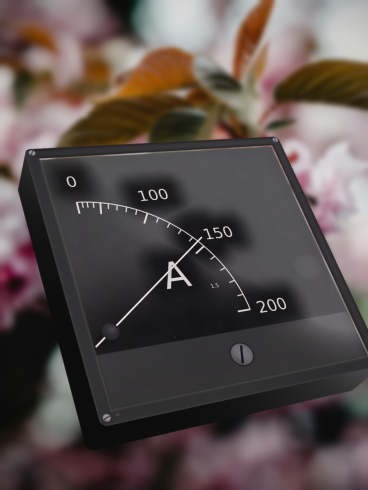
value=145 unit=A
